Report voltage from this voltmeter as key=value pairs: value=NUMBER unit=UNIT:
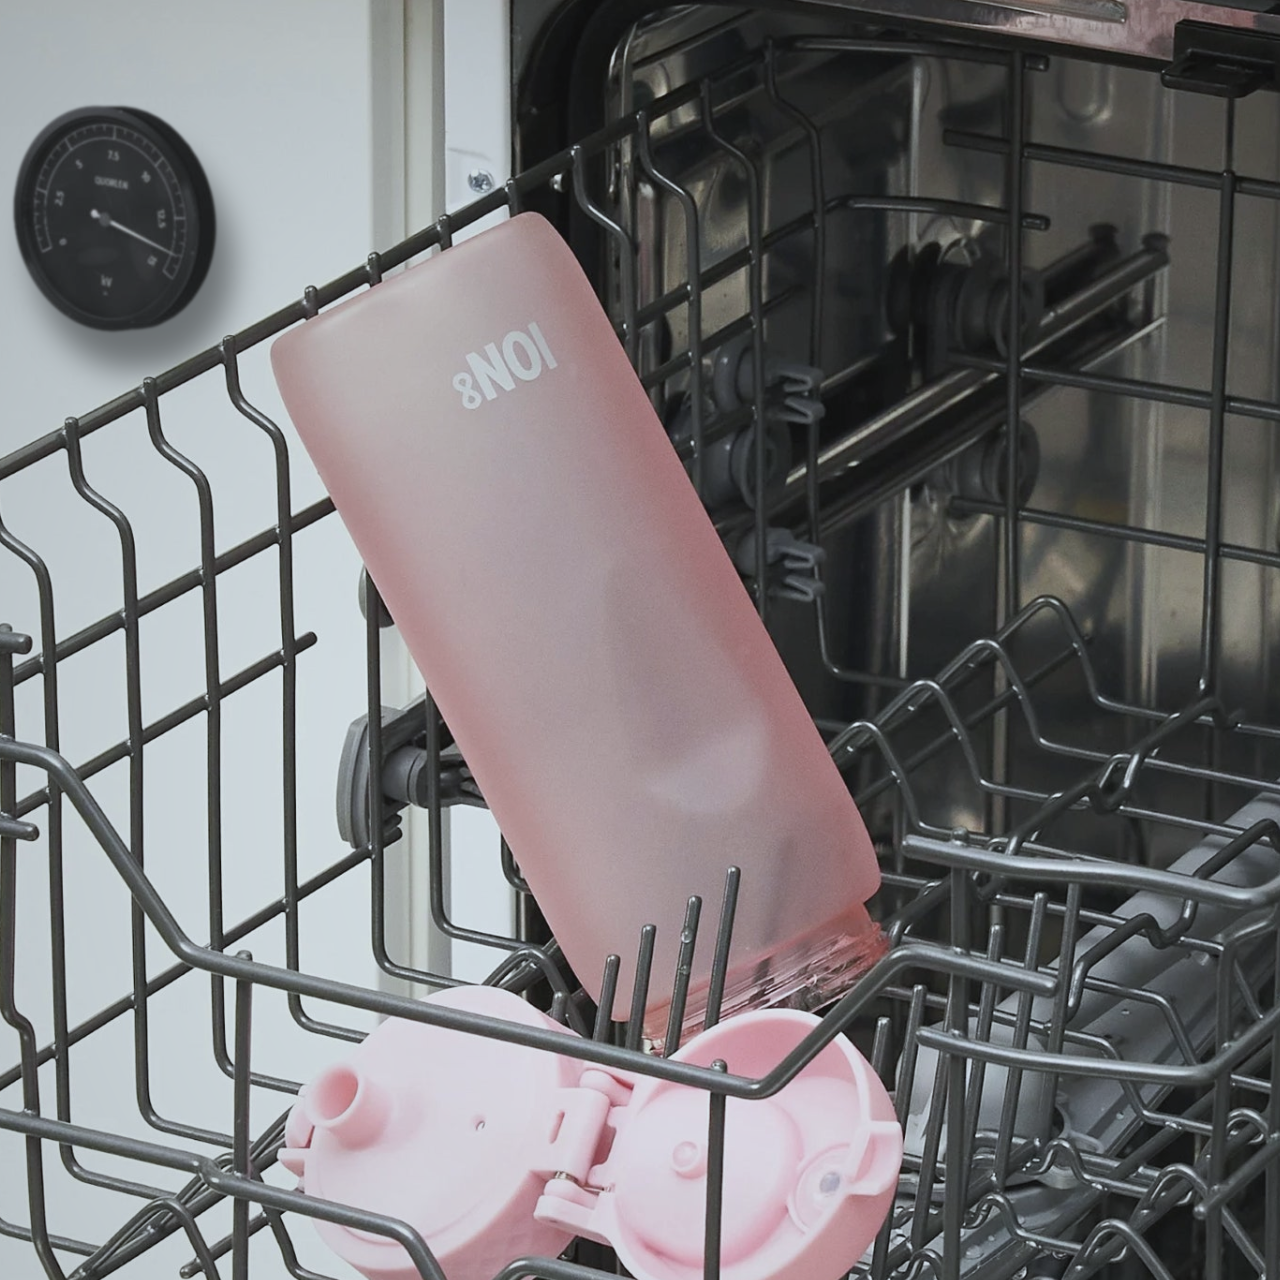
value=14 unit=kV
